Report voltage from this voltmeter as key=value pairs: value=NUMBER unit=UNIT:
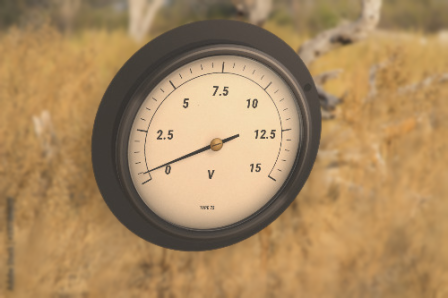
value=0.5 unit=V
